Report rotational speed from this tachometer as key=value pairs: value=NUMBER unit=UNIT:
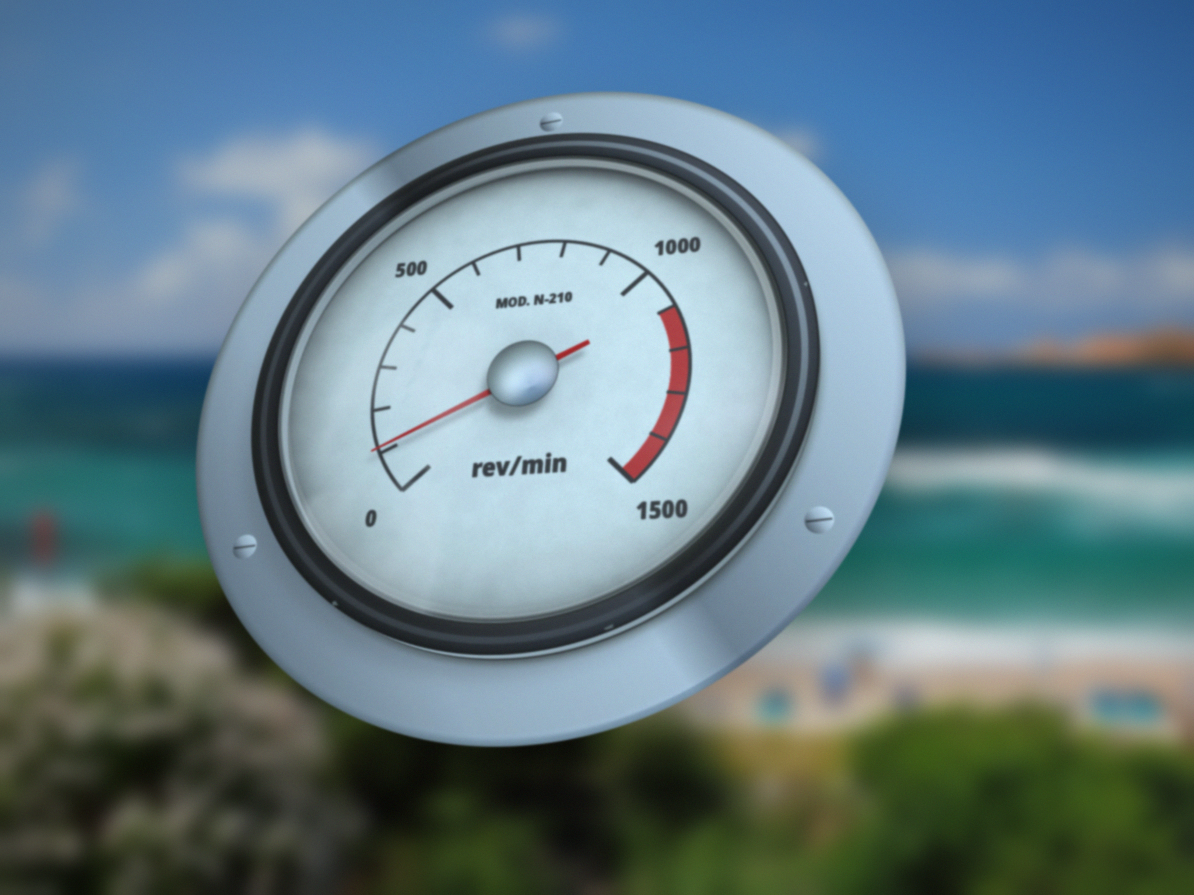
value=100 unit=rpm
